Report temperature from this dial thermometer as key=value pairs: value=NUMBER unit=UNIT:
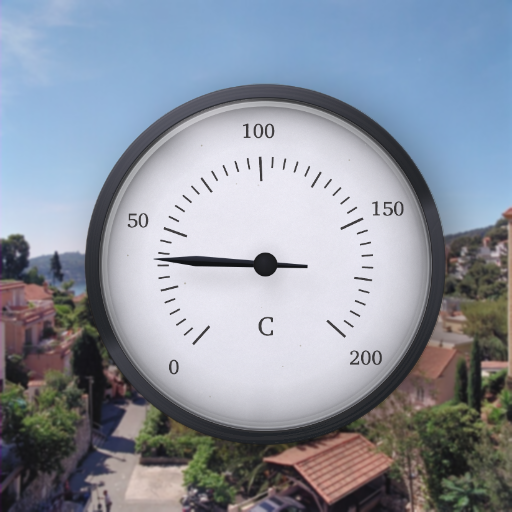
value=37.5 unit=°C
